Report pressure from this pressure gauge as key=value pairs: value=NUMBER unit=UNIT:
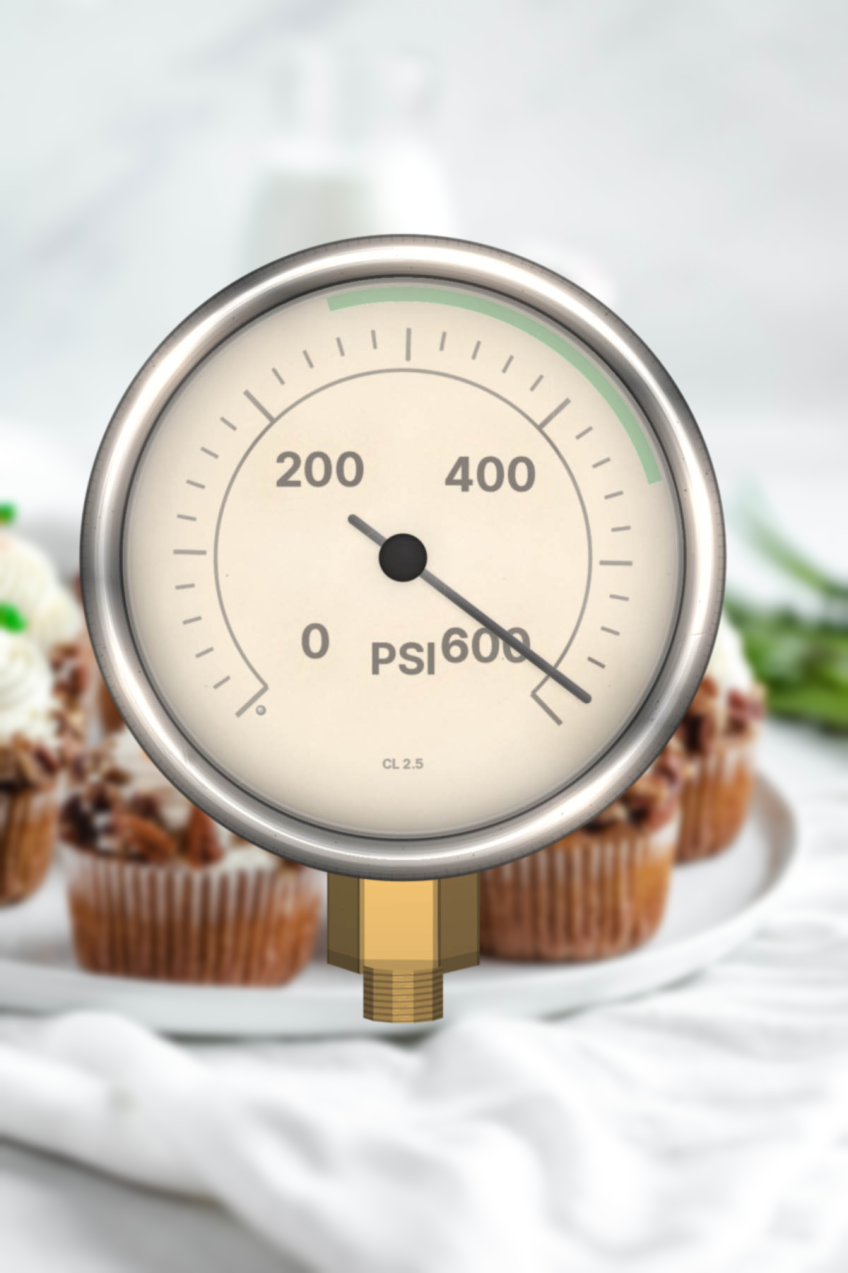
value=580 unit=psi
